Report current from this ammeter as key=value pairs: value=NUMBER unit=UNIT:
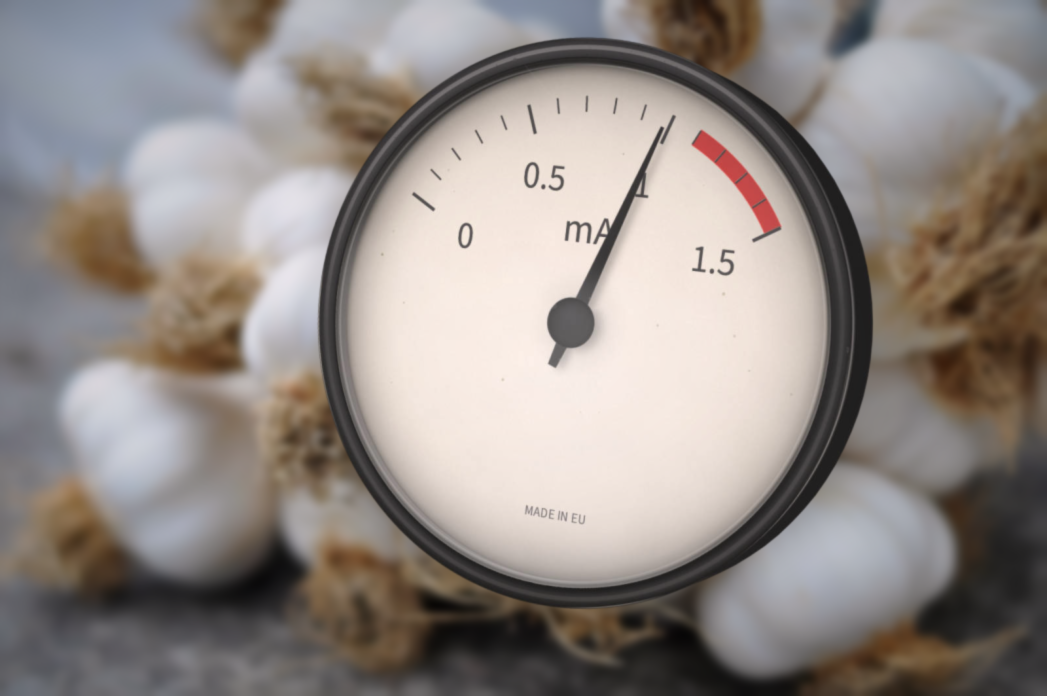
value=1 unit=mA
